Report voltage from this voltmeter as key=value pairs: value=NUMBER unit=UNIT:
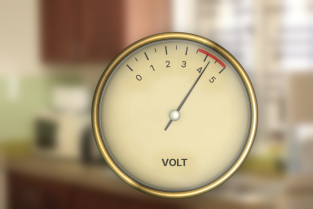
value=4.25 unit=V
